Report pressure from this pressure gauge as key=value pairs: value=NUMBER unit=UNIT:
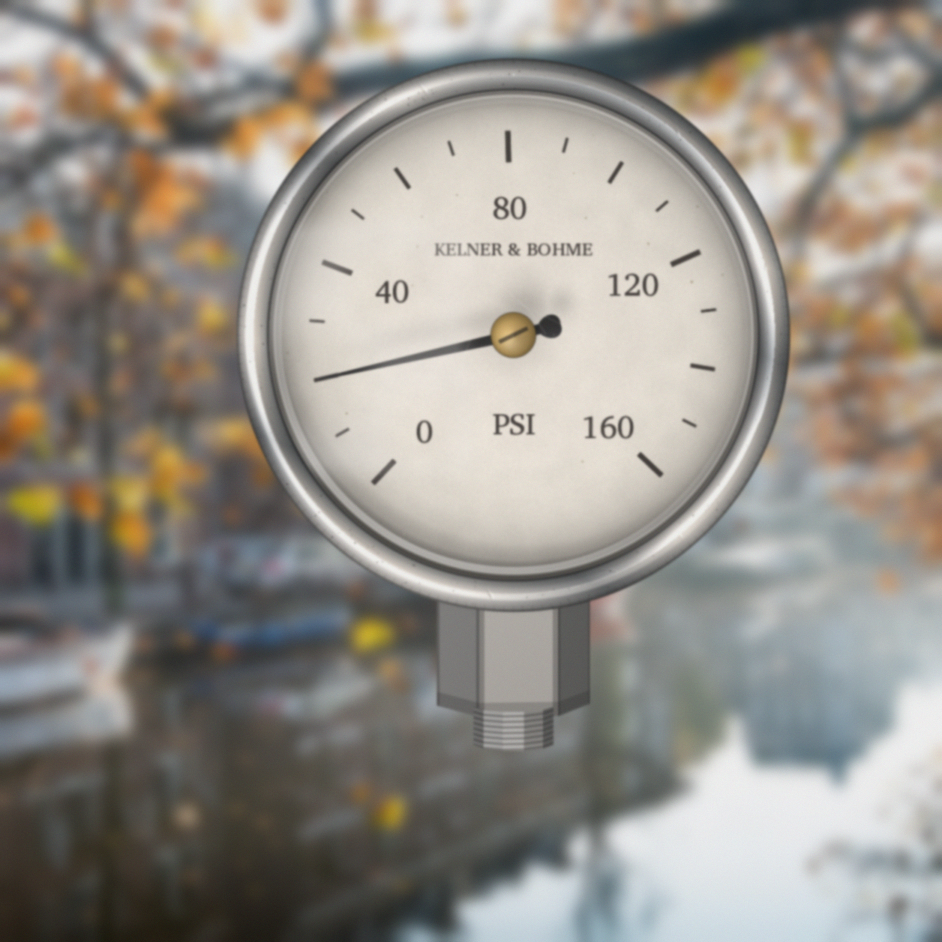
value=20 unit=psi
